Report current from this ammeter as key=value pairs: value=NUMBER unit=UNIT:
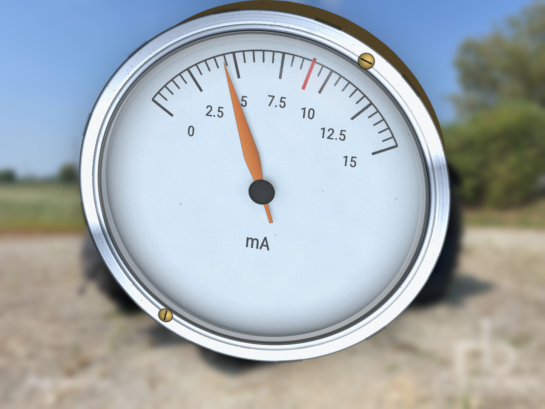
value=4.5 unit=mA
